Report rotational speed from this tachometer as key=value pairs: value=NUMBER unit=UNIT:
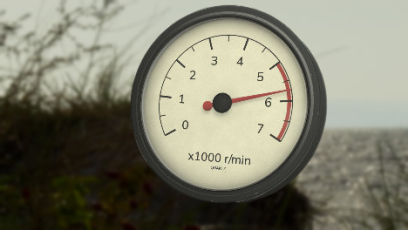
value=5750 unit=rpm
